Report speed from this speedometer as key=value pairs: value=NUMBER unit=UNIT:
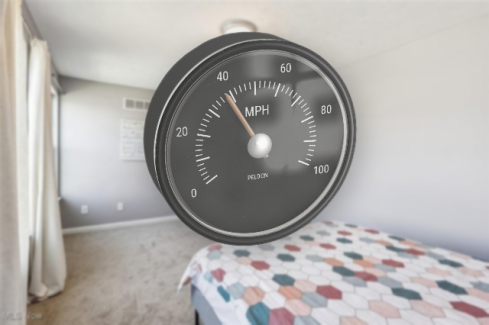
value=38 unit=mph
